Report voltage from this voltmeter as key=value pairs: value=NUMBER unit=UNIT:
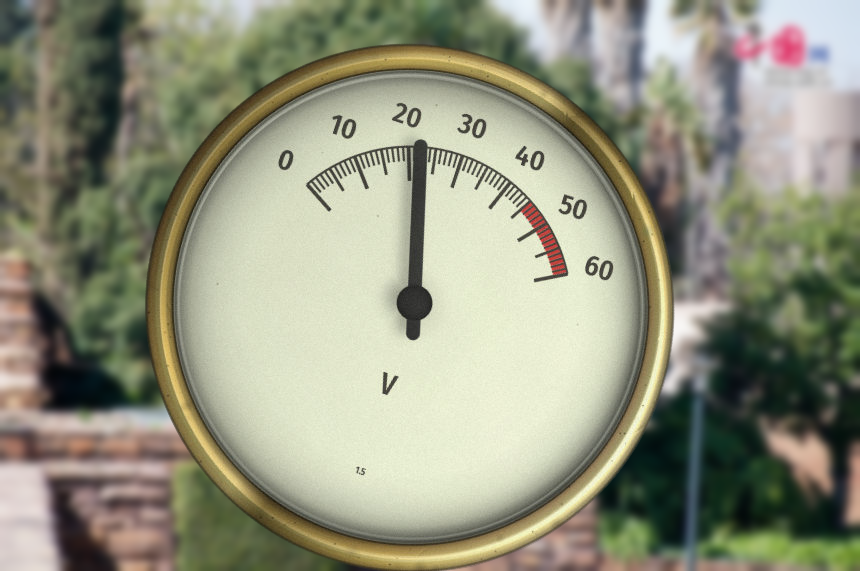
value=22 unit=V
